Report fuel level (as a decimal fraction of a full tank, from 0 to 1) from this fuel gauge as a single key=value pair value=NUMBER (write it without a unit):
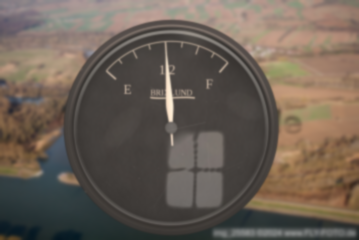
value=0.5
